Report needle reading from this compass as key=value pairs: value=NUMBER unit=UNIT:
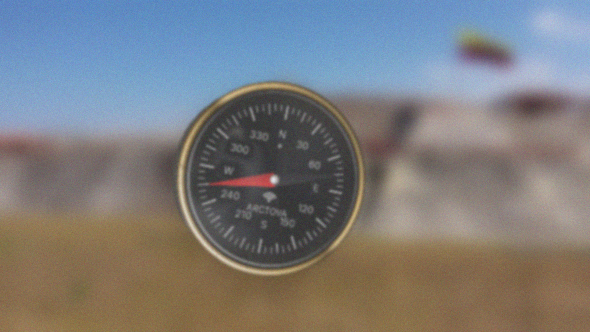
value=255 unit=°
